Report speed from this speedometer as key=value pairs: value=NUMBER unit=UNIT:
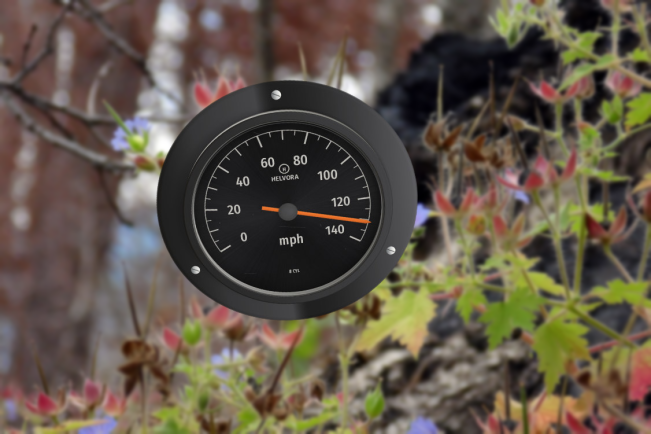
value=130 unit=mph
